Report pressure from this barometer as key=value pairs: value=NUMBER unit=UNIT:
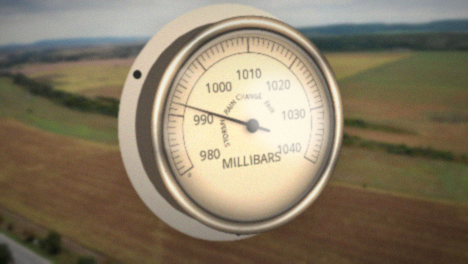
value=992 unit=mbar
